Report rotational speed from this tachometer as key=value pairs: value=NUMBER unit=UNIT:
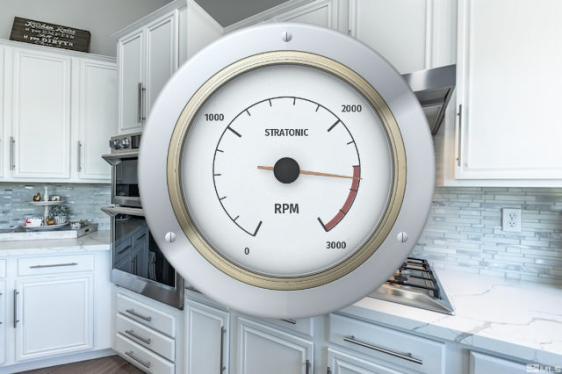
value=2500 unit=rpm
